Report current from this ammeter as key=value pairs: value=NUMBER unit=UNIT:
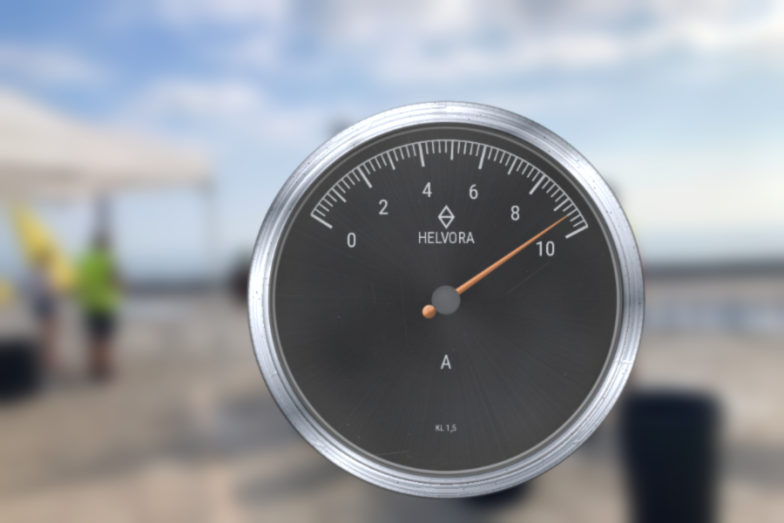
value=9.4 unit=A
